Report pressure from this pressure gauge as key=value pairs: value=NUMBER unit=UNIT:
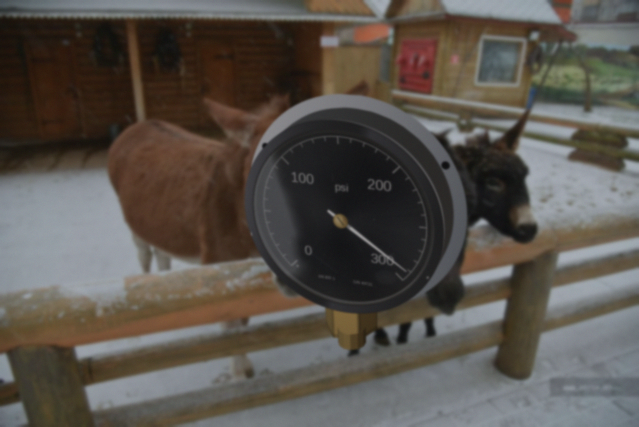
value=290 unit=psi
